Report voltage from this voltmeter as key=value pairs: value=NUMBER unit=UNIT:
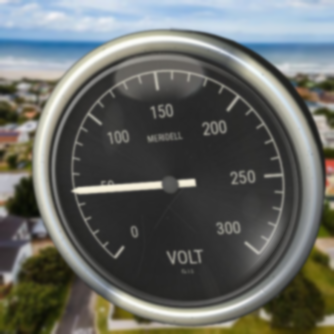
value=50 unit=V
